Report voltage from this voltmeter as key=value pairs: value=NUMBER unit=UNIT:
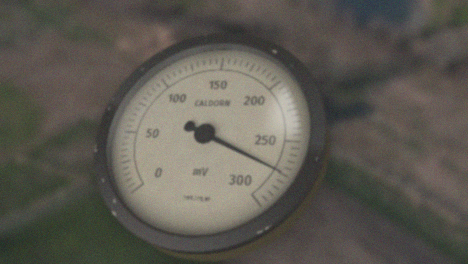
value=275 unit=mV
